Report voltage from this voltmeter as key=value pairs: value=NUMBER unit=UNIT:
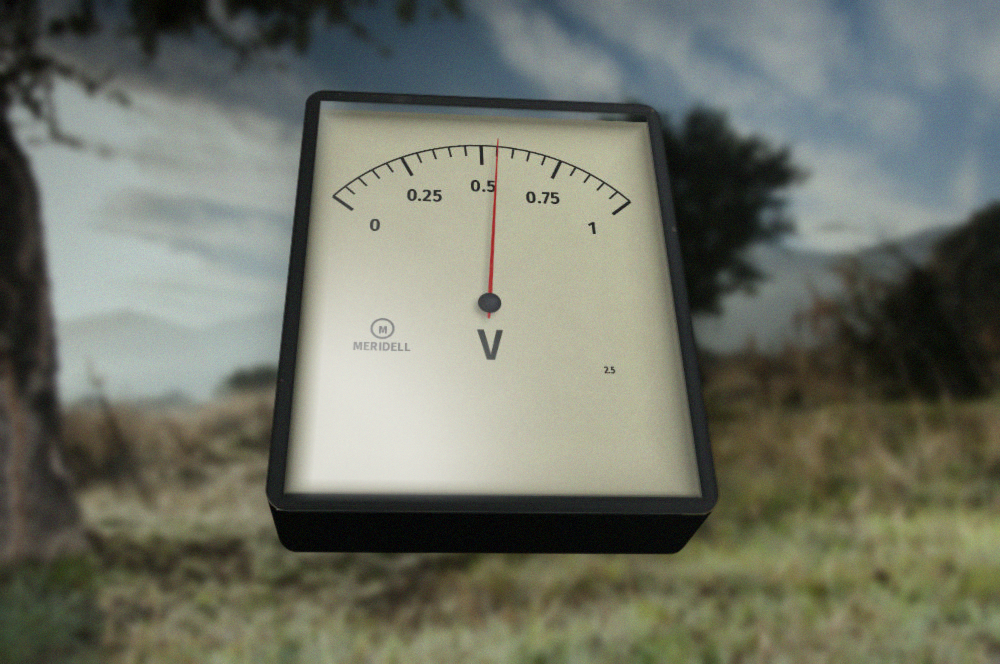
value=0.55 unit=V
